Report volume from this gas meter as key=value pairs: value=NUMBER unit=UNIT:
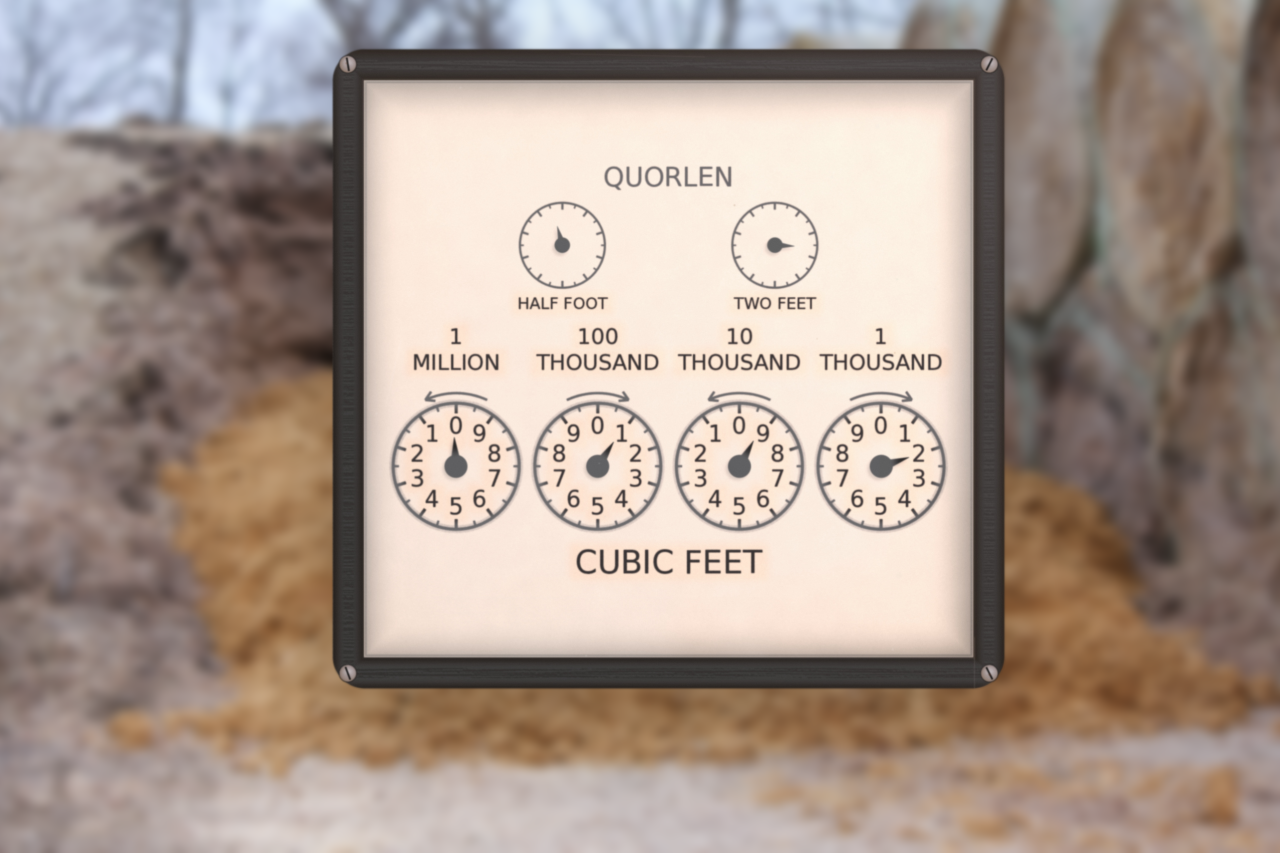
value=9200 unit=ft³
